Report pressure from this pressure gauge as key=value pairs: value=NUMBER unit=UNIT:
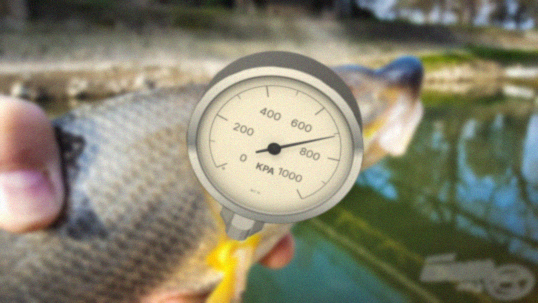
value=700 unit=kPa
